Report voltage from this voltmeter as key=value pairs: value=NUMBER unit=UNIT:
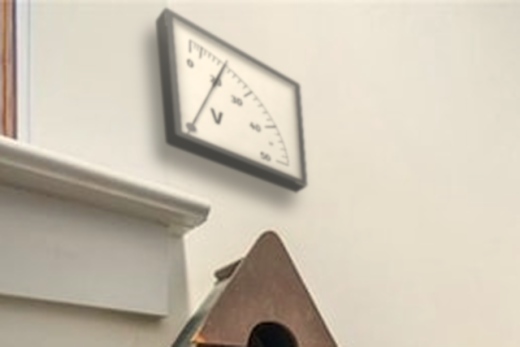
value=20 unit=V
